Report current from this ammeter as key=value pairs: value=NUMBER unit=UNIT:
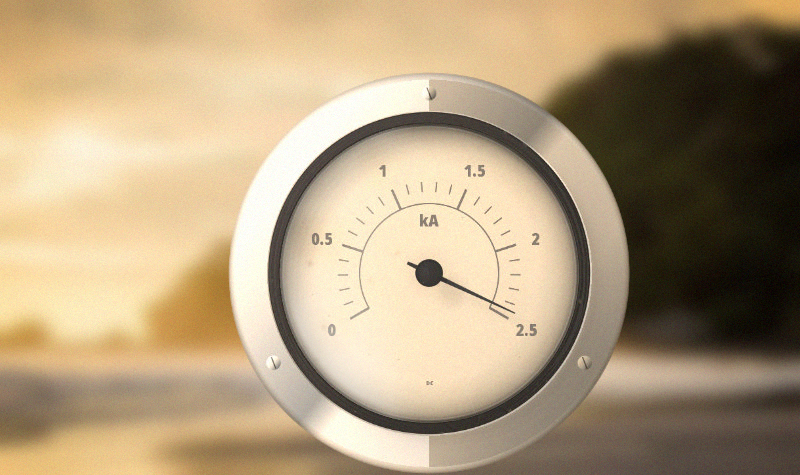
value=2.45 unit=kA
